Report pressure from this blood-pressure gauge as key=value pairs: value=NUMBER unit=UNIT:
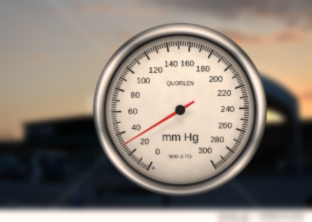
value=30 unit=mmHg
